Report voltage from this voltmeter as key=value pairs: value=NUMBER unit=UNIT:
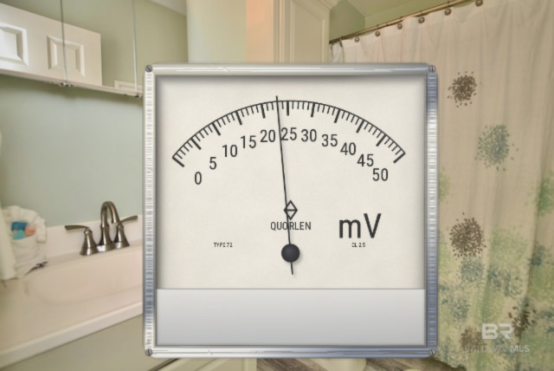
value=23 unit=mV
